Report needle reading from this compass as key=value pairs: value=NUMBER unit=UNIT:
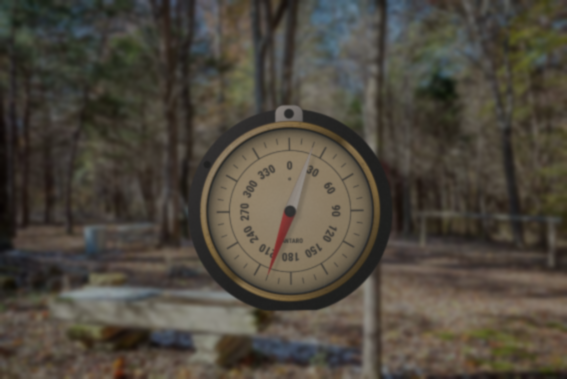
value=200 unit=°
